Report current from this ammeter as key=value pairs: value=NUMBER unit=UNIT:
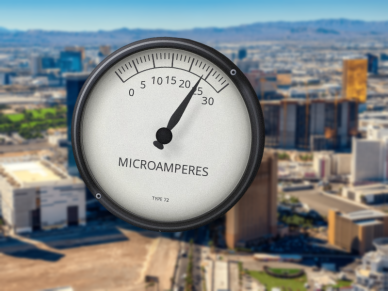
value=24 unit=µA
